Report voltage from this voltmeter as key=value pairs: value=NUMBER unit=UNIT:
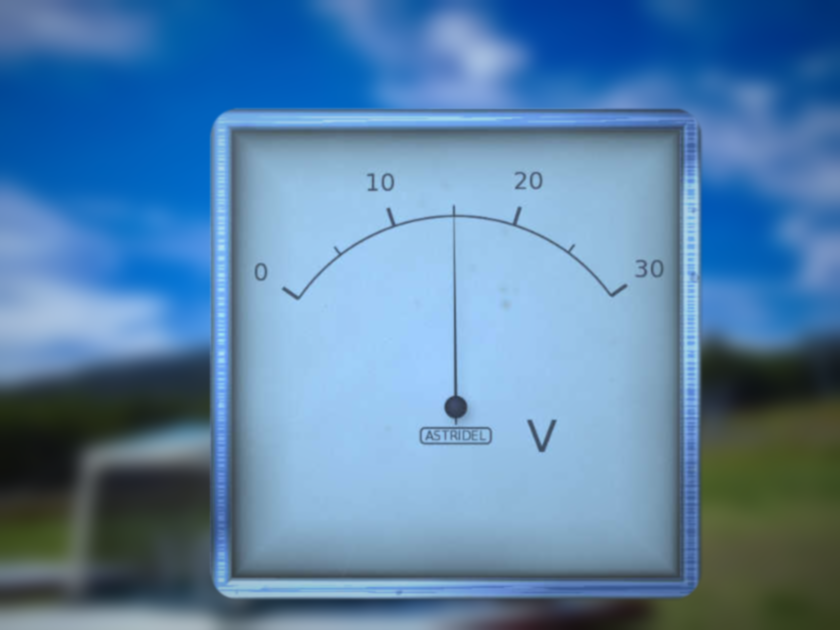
value=15 unit=V
